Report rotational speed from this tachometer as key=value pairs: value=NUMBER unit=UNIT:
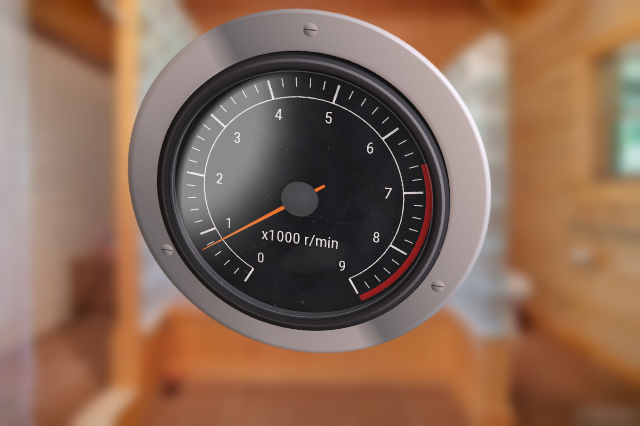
value=800 unit=rpm
